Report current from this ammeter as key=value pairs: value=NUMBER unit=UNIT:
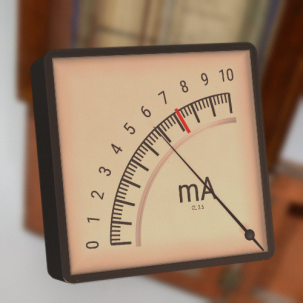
value=5.8 unit=mA
